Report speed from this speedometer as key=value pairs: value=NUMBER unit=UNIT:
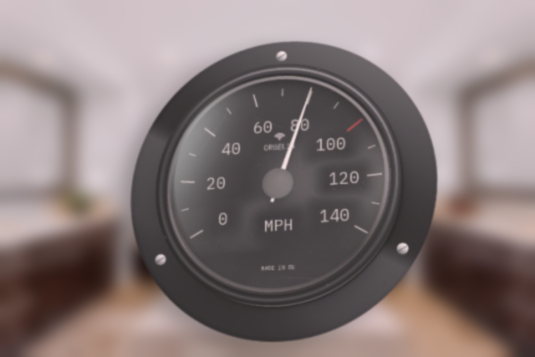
value=80 unit=mph
